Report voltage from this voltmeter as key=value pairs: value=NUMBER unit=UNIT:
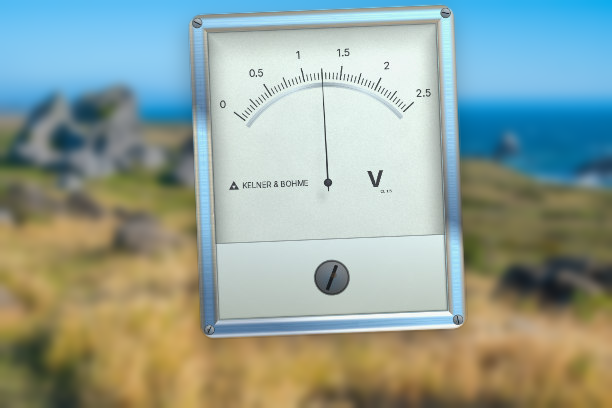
value=1.25 unit=V
